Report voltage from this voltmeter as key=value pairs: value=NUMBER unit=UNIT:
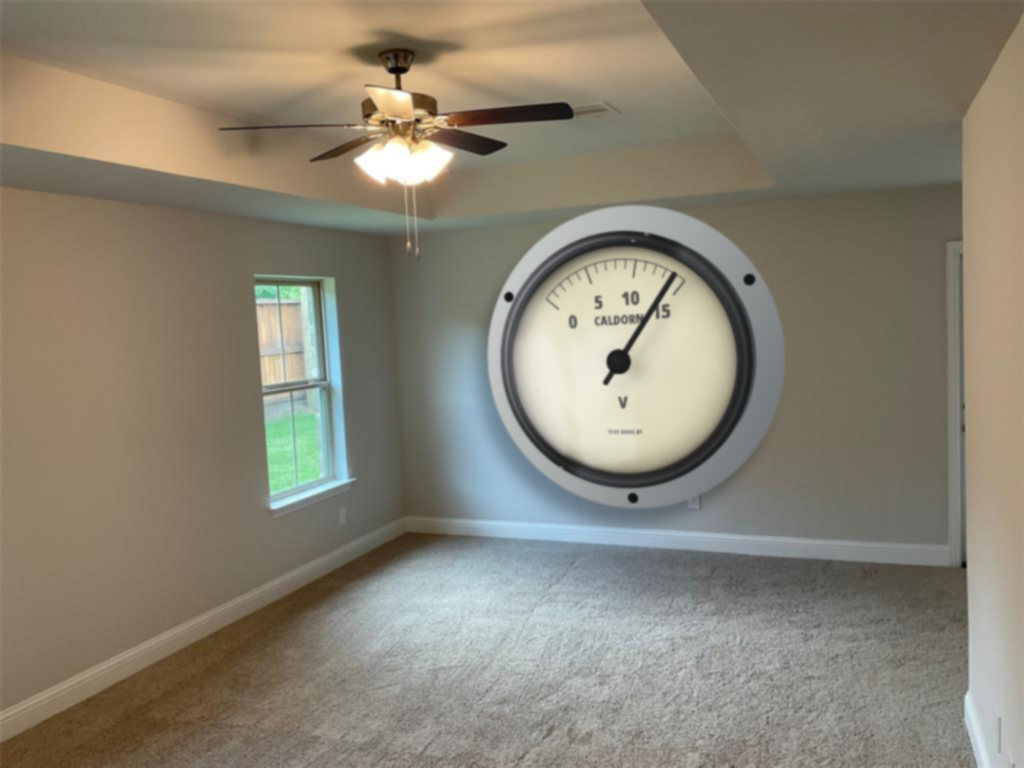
value=14 unit=V
